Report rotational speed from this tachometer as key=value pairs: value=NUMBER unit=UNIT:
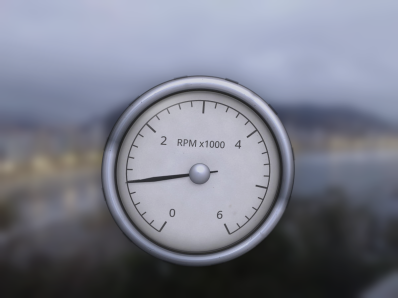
value=1000 unit=rpm
